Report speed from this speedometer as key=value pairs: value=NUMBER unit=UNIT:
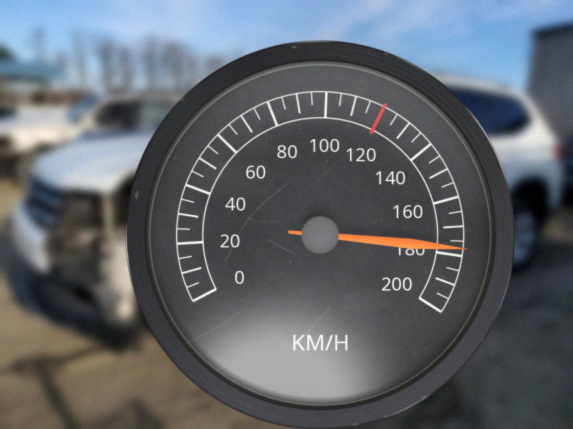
value=177.5 unit=km/h
